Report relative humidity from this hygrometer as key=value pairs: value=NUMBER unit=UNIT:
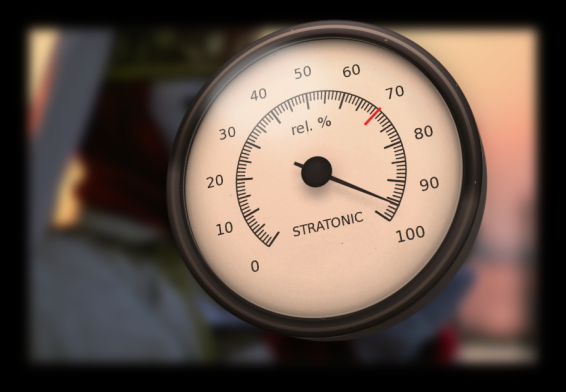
value=96 unit=%
